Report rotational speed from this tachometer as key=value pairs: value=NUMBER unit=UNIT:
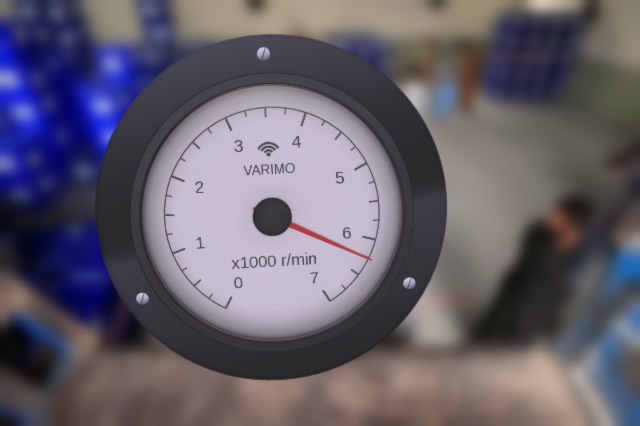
value=6250 unit=rpm
